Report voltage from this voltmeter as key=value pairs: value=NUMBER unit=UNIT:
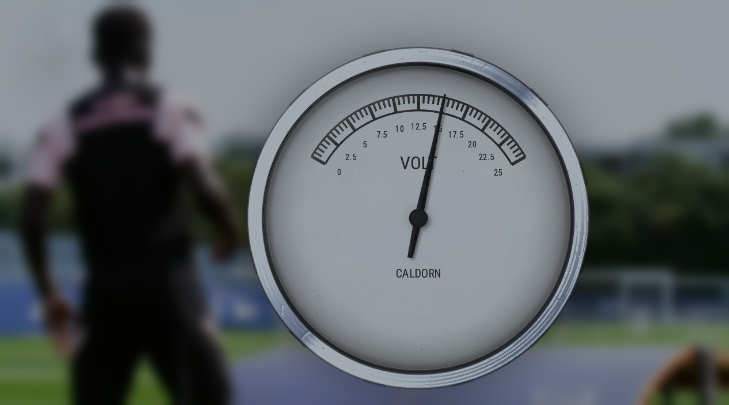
value=15 unit=V
